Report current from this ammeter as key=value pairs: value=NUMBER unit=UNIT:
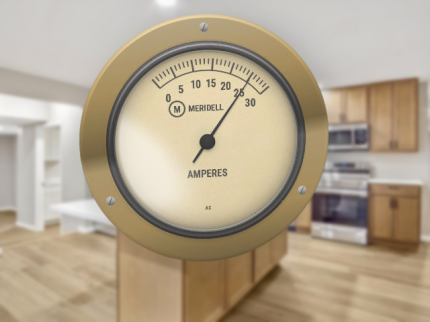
value=25 unit=A
